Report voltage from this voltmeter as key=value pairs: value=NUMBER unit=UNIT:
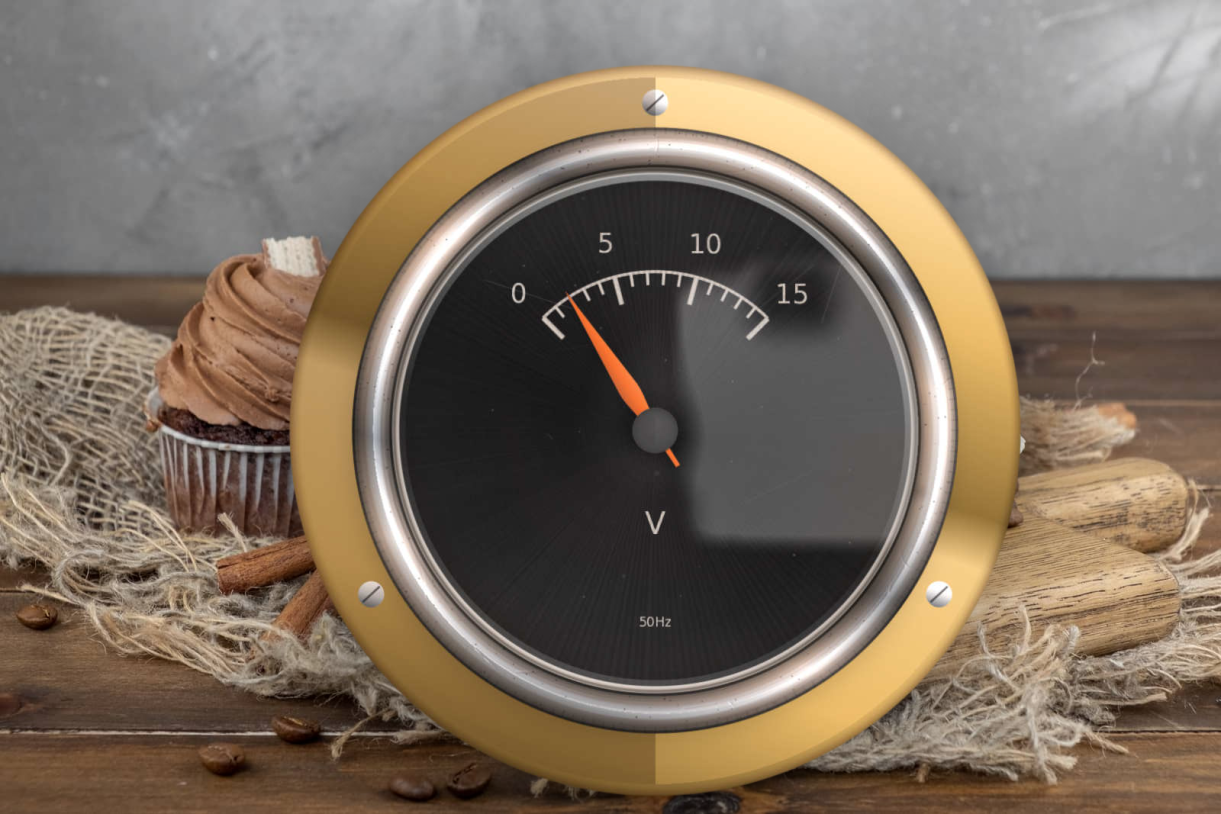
value=2 unit=V
